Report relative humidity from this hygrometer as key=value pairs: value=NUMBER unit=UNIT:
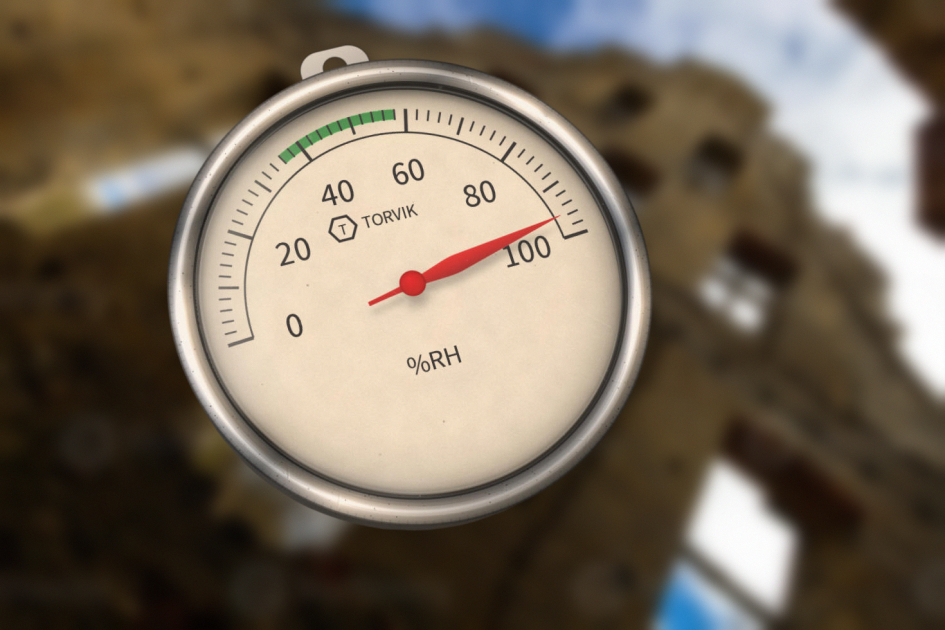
value=96 unit=%
